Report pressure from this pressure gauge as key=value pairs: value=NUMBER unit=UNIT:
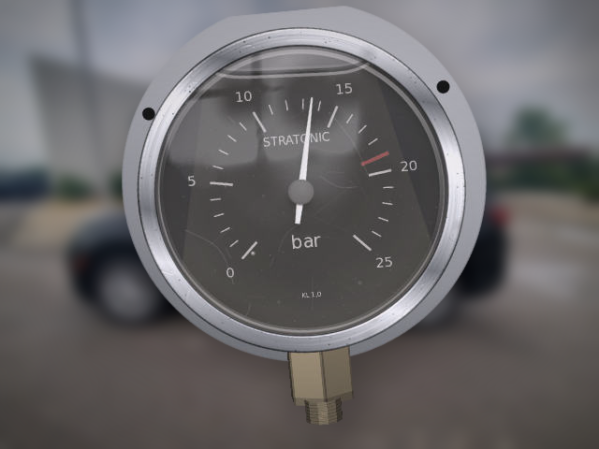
value=13.5 unit=bar
